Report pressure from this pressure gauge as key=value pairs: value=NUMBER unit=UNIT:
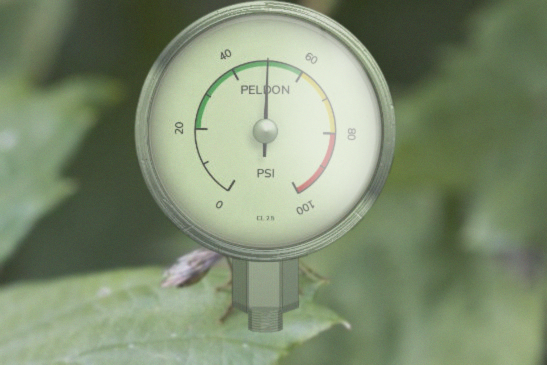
value=50 unit=psi
